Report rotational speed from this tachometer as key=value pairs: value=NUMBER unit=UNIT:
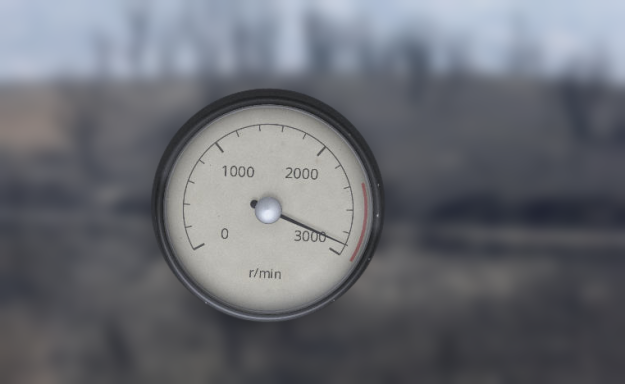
value=2900 unit=rpm
